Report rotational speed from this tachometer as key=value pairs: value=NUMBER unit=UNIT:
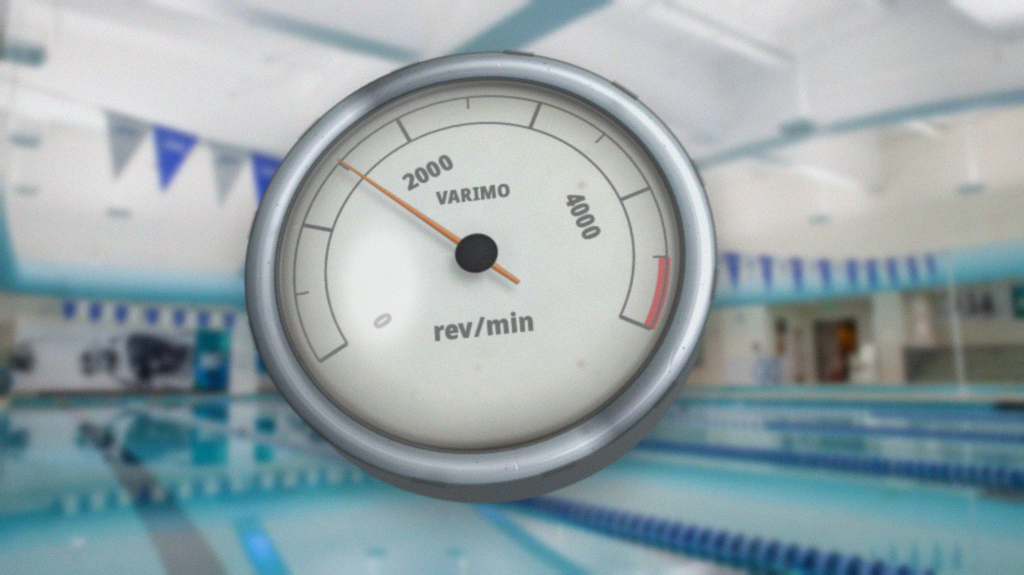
value=1500 unit=rpm
